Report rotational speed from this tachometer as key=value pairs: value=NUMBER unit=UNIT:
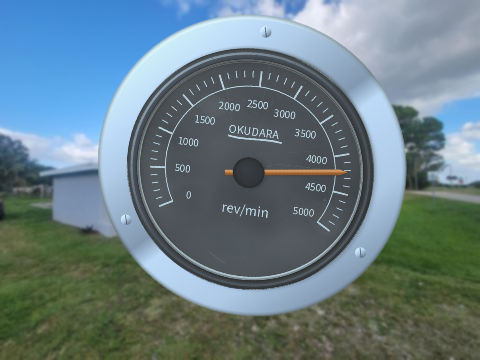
value=4200 unit=rpm
